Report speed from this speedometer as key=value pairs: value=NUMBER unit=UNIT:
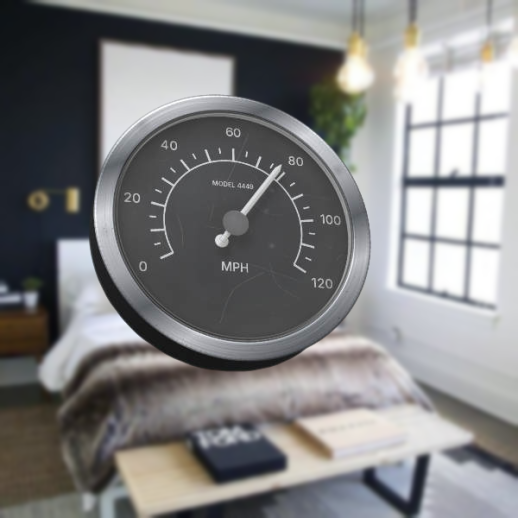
value=77.5 unit=mph
